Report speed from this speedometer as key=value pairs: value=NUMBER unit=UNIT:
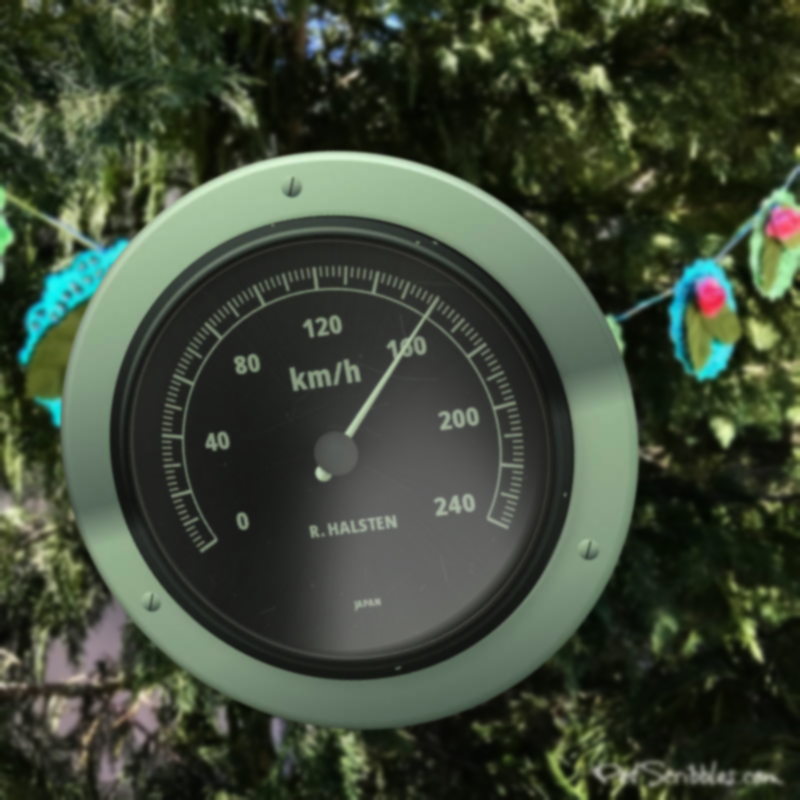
value=160 unit=km/h
